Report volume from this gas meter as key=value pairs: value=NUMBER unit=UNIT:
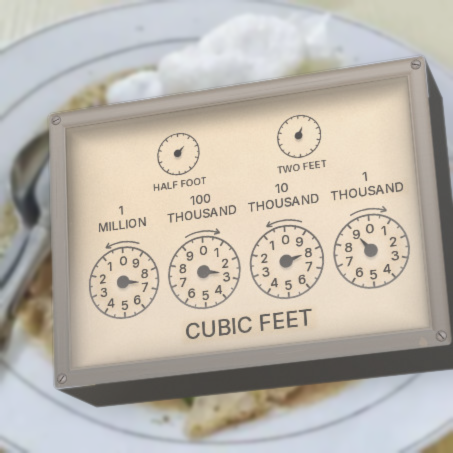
value=727900 unit=ft³
